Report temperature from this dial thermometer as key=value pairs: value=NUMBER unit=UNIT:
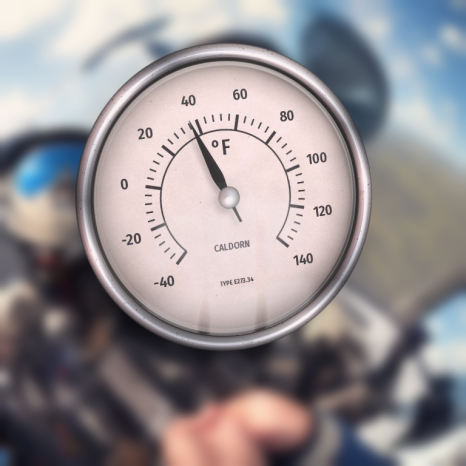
value=36 unit=°F
